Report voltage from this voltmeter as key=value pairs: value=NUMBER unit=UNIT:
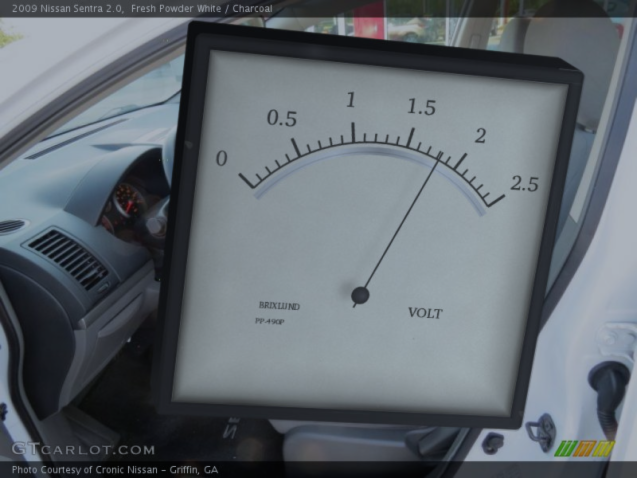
value=1.8 unit=V
